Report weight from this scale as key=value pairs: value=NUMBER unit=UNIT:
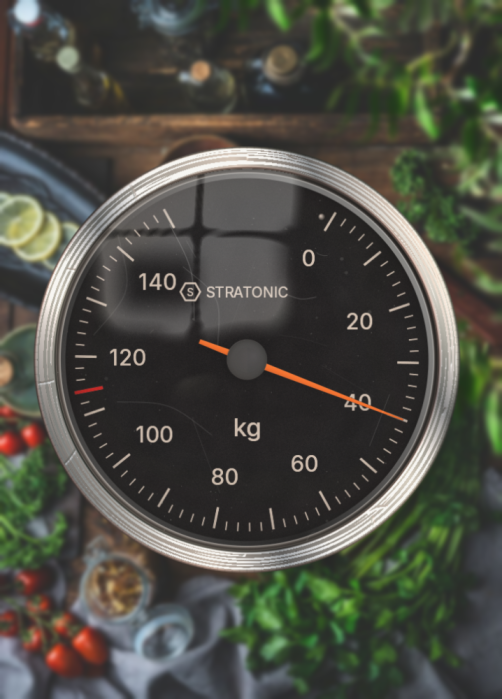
value=40 unit=kg
